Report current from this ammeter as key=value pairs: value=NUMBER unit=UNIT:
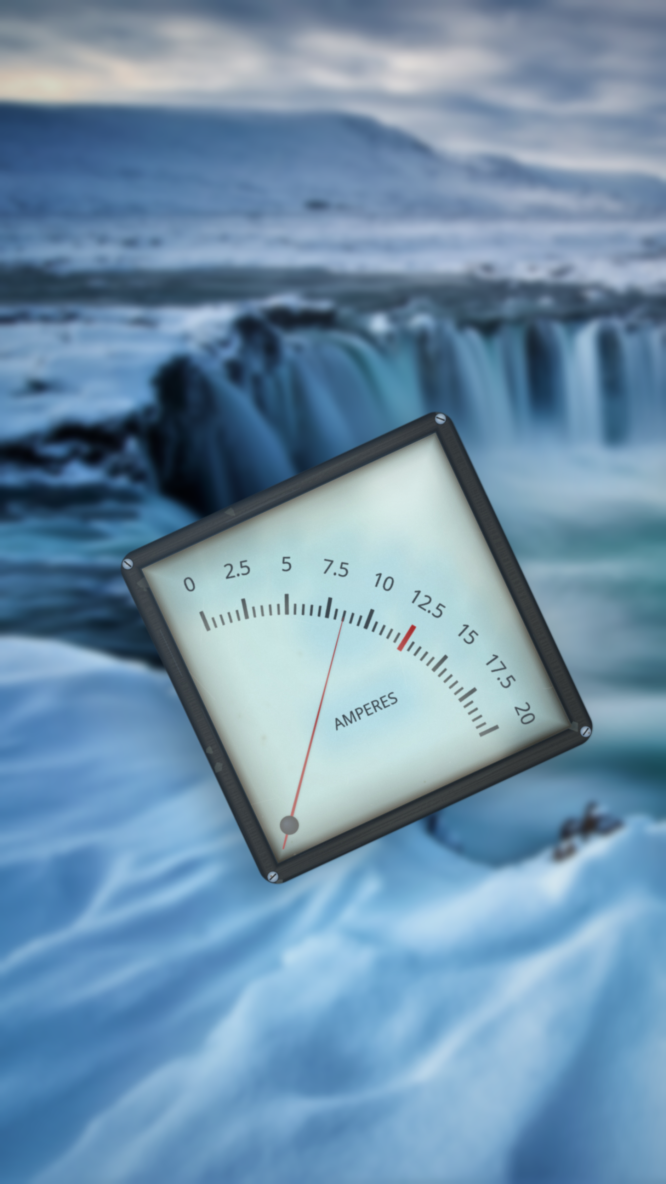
value=8.5 unit=A
